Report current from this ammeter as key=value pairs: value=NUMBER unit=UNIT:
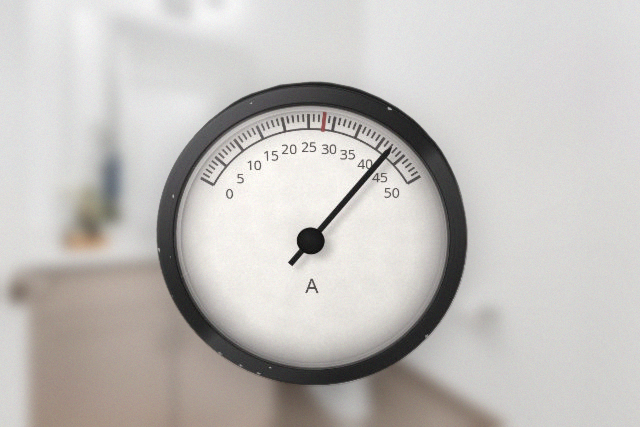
value=42 unit=A
